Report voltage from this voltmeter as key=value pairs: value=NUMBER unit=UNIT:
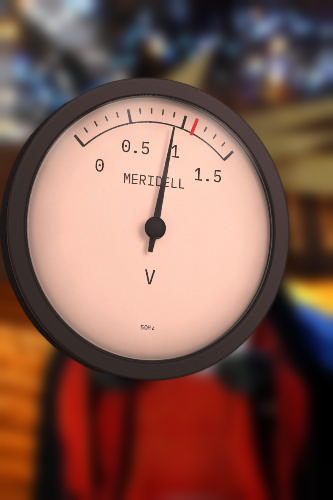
value=0.9 unit=V
